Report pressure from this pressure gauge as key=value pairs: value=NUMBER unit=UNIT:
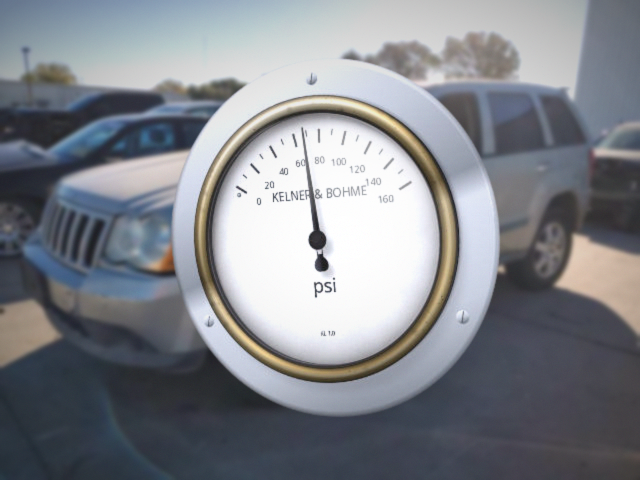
value=70 unit=psi
